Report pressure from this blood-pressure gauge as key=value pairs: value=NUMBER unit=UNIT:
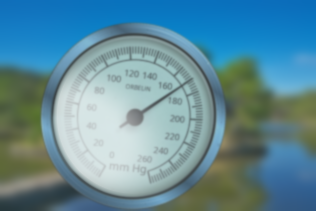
value=170 unit=mmHg
